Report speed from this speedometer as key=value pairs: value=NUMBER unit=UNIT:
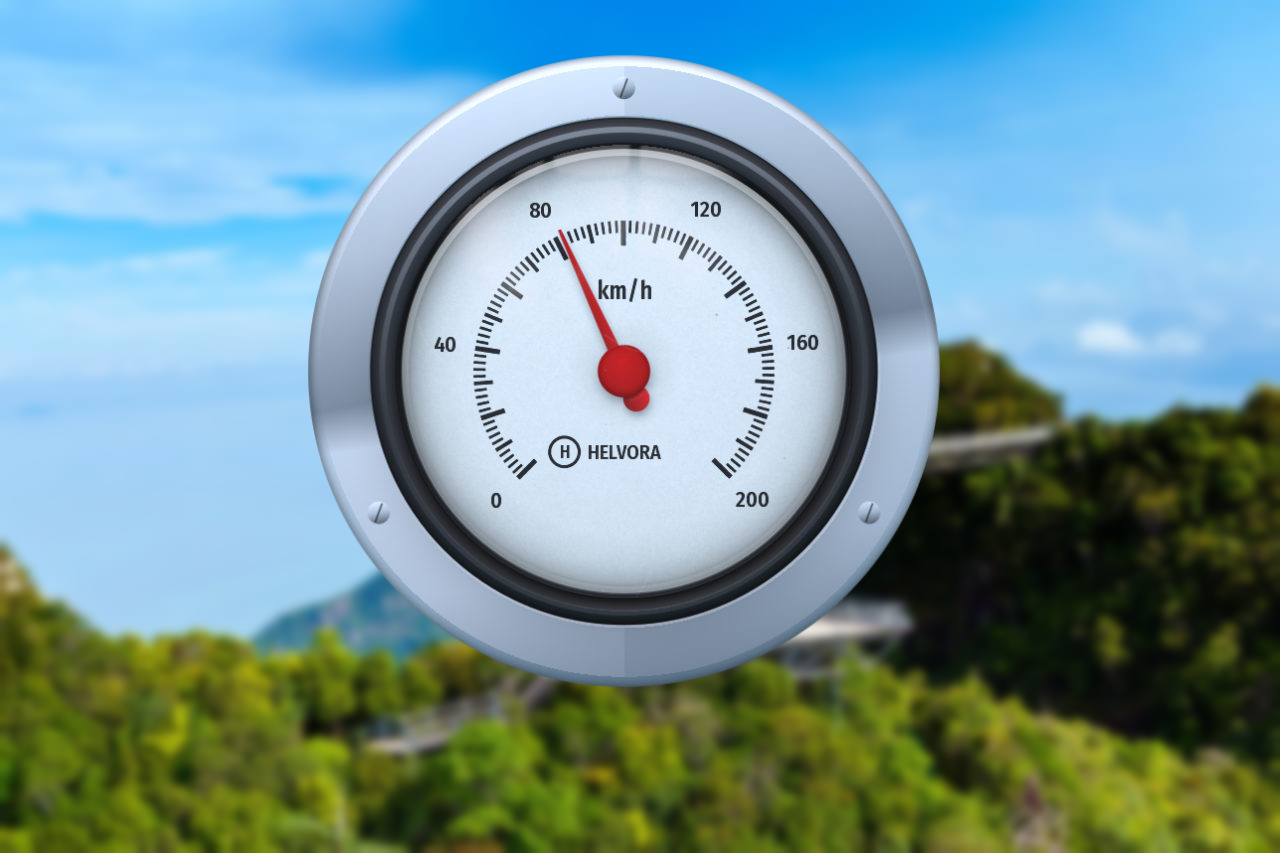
value=82 unit=km/h
